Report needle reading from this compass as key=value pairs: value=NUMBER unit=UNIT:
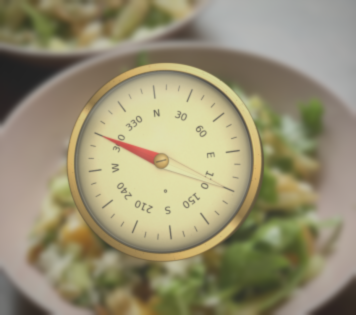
value=300 unit=°
